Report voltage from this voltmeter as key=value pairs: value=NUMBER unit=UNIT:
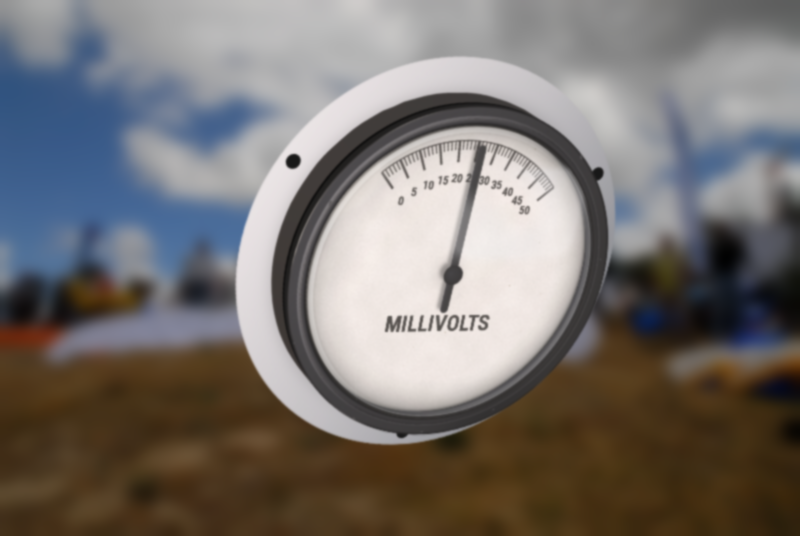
value=25 unit=mV
